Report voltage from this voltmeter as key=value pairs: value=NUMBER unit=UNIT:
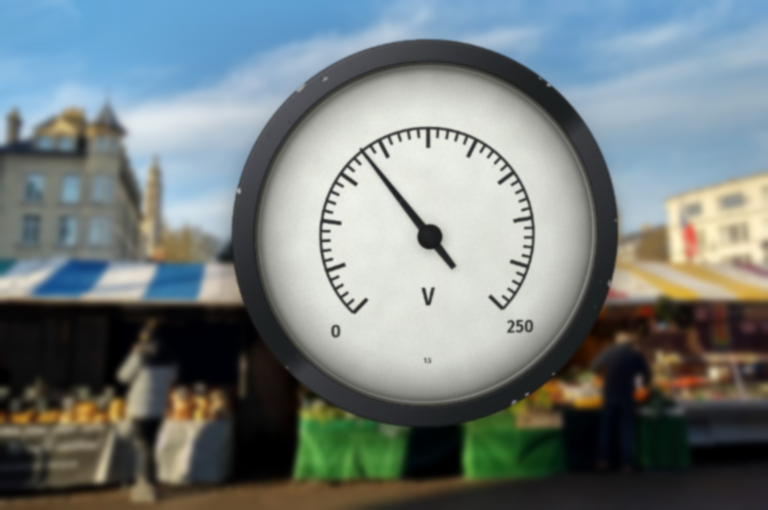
value=90 unit=V
